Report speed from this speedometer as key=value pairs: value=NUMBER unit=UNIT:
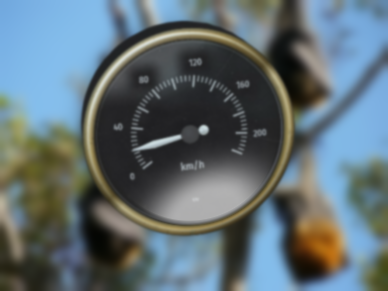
value=20 unit=km/h
